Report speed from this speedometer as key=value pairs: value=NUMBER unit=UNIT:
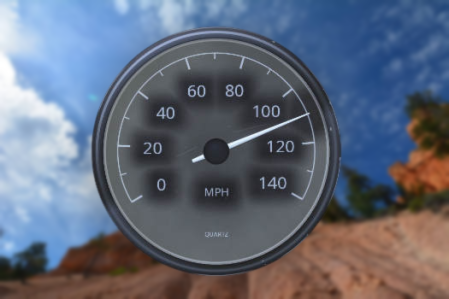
value=110 unit=mph
